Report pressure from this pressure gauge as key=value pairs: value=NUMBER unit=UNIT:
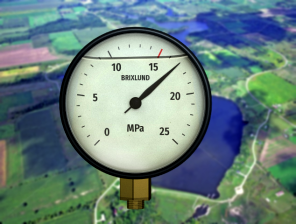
value=17 unit=MPa
